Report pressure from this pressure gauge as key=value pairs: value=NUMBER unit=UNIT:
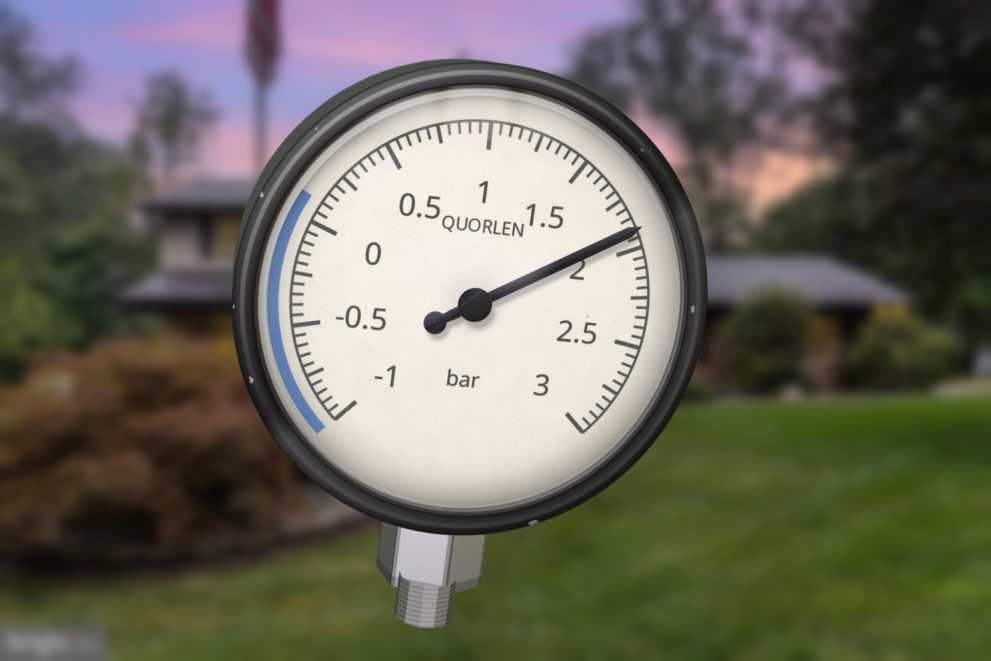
value=1.9 unit=bar
